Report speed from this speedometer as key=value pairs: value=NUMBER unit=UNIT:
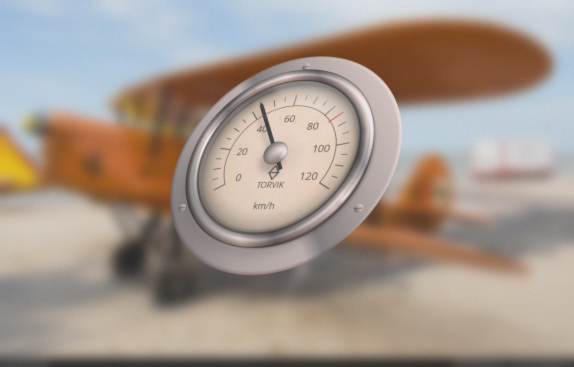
value=45 unit=km/h
